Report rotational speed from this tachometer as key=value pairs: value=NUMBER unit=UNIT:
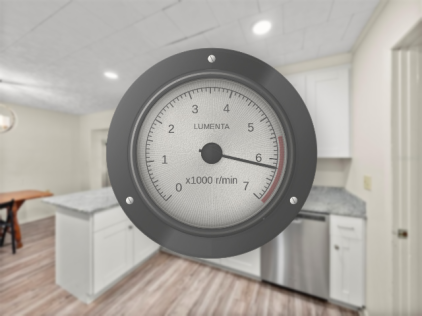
value=6200 unit=rpm
